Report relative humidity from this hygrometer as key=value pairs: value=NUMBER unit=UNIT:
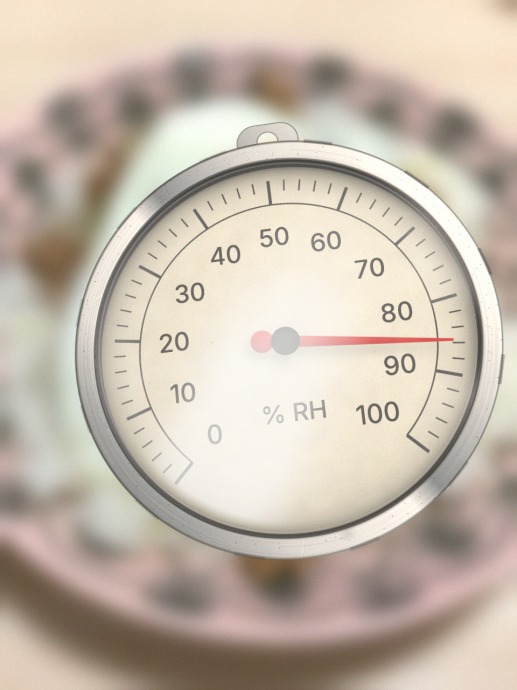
value=86 unit=%
